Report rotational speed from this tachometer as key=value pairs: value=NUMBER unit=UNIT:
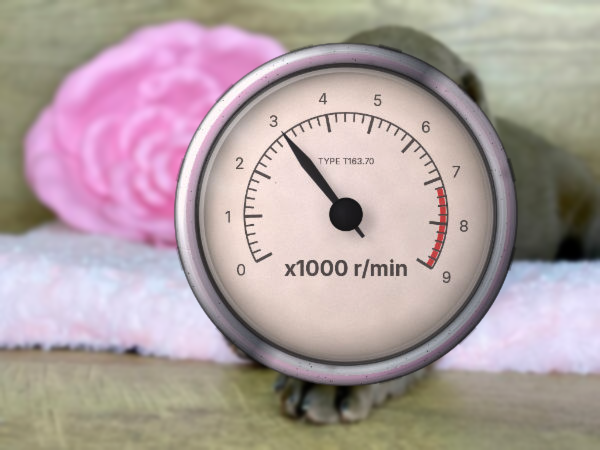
value=3000 unit=rpm
